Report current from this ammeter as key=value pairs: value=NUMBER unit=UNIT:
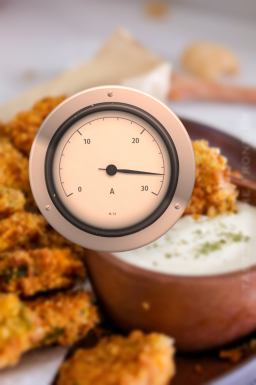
value=27 unit=A
